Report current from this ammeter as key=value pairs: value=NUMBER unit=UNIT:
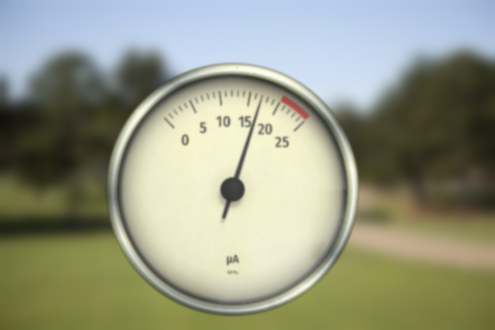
value=17 unit=µA
